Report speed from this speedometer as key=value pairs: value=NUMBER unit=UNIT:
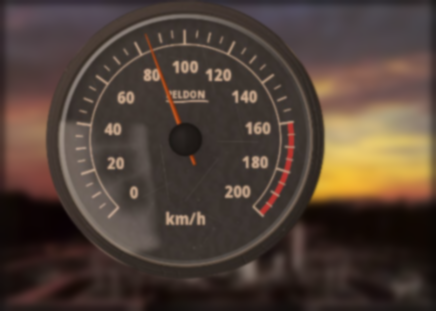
value=85 unit=km/h
